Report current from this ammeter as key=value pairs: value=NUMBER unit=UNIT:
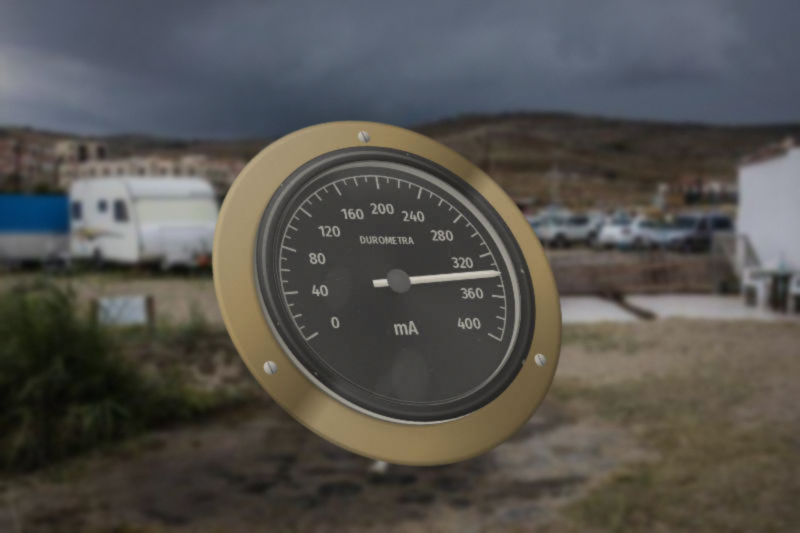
value=340 unit=mA
